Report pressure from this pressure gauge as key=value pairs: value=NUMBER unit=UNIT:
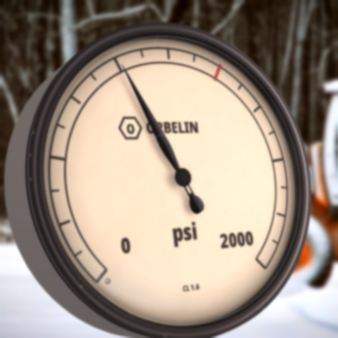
value=800 unit=psi
